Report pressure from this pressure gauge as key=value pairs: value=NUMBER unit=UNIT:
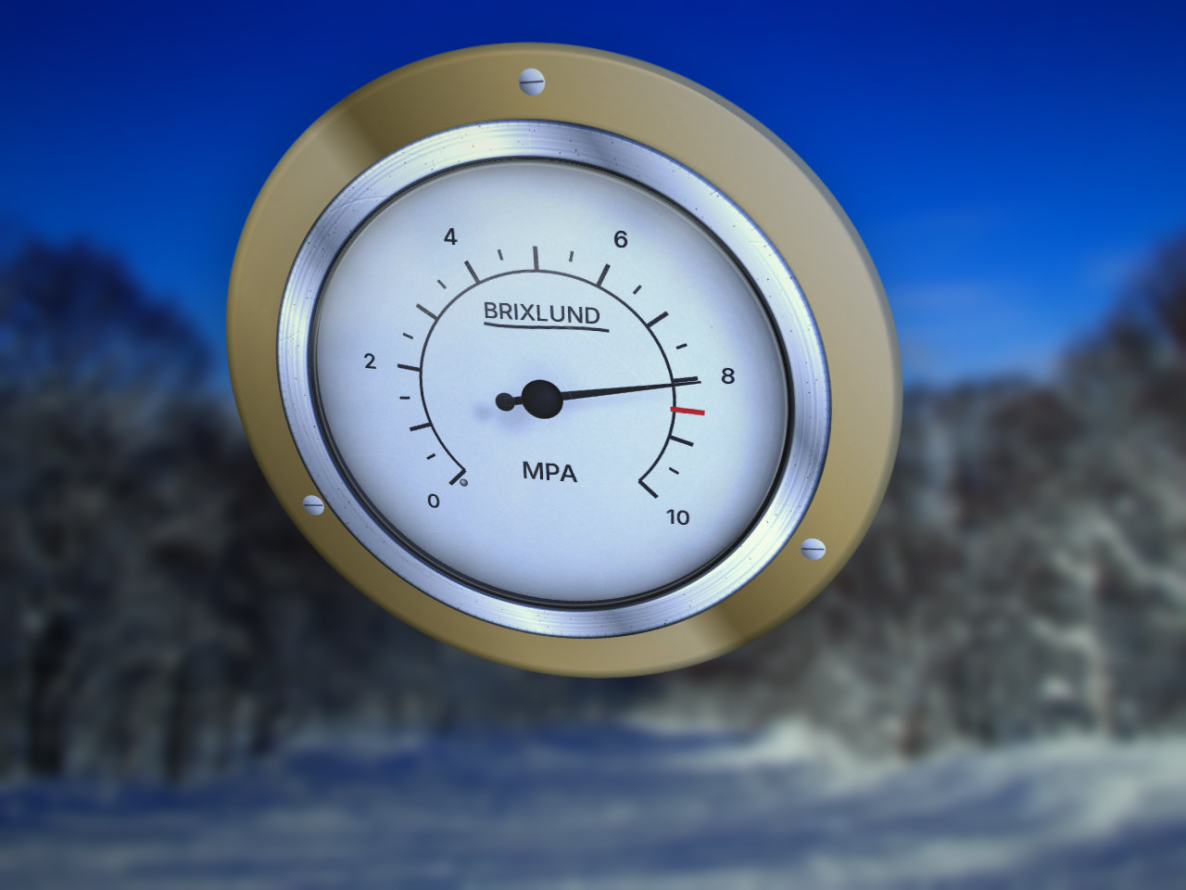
value=8 unit=MPa
